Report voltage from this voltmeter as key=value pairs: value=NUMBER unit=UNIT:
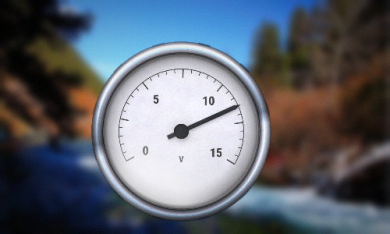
value=11.5 unit=V
